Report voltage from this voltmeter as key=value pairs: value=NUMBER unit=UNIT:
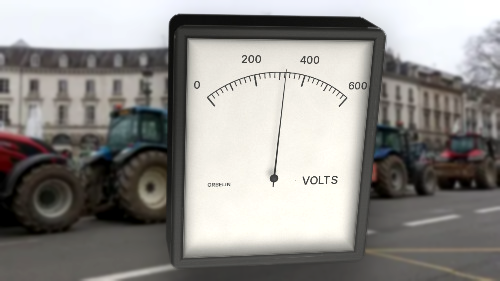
value=320 unit=V
